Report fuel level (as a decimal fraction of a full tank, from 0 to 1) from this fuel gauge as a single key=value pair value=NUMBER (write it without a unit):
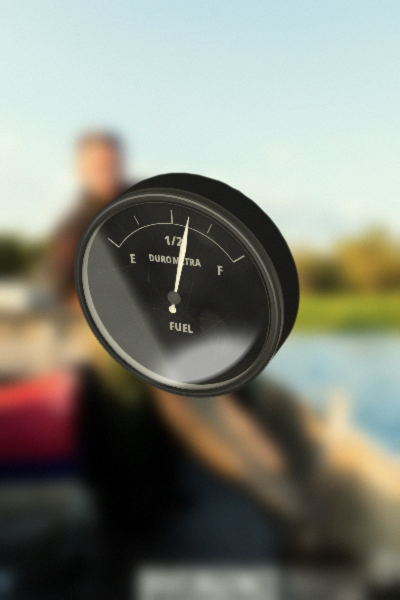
value=0.625
